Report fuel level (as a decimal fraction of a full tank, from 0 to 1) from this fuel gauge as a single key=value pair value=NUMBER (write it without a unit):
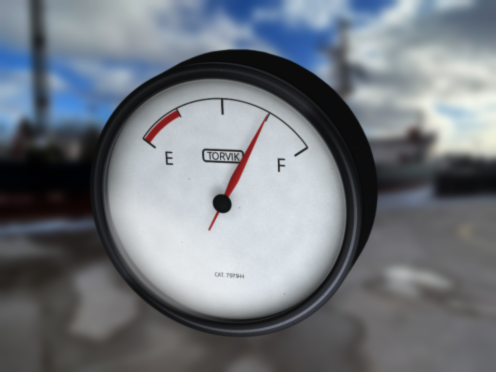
value=0.75
